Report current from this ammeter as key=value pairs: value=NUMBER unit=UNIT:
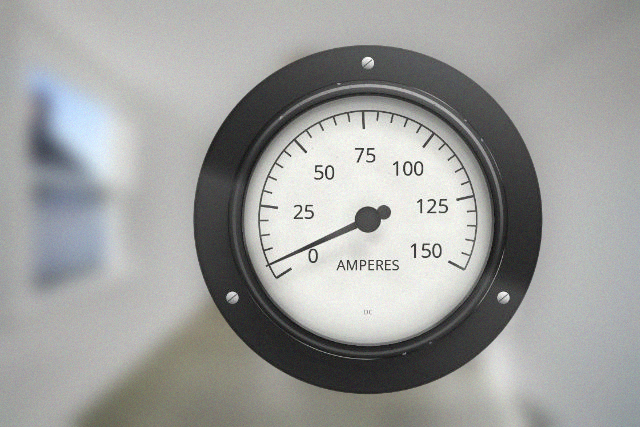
value=5 unit=A
